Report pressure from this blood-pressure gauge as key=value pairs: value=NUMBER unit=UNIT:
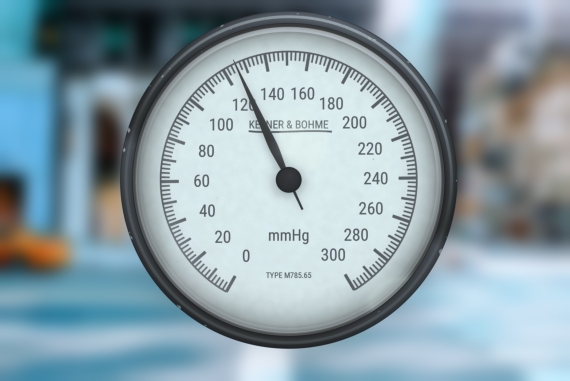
value=126 unit=mmHg
